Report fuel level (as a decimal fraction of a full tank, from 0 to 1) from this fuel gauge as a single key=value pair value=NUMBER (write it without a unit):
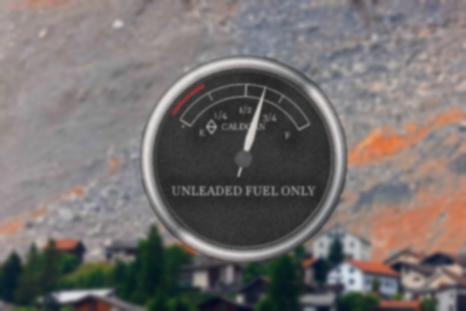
value=0.625
